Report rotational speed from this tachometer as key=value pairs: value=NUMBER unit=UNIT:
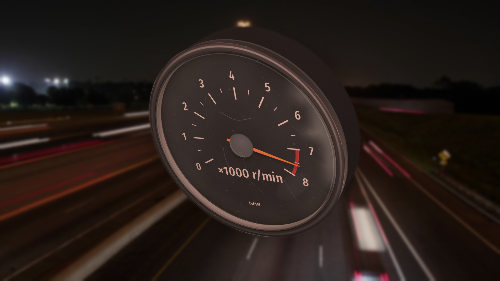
value=7500 unit=rpm
